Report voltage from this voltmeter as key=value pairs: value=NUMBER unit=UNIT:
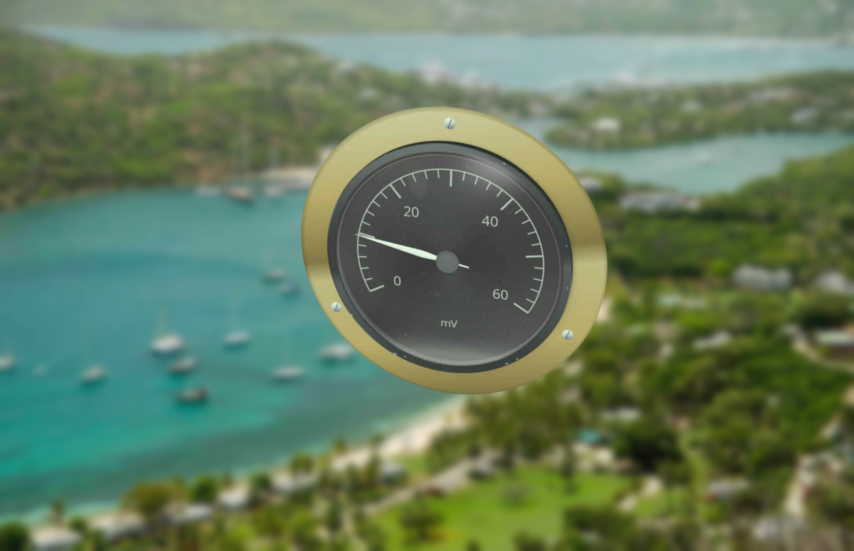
value=10 unit=mV
